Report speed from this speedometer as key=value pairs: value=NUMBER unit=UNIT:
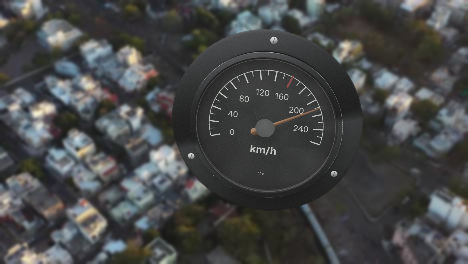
value=210 unit=km/h
